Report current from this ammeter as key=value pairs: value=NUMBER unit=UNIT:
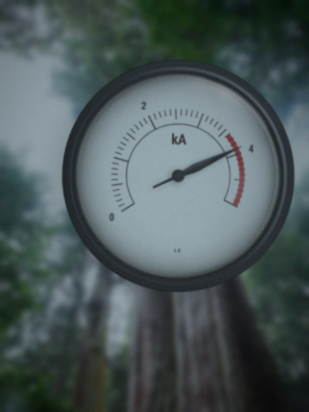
value=3.9 unit=kA
